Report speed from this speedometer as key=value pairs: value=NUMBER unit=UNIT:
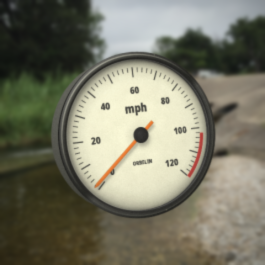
value=2 unit=mph
